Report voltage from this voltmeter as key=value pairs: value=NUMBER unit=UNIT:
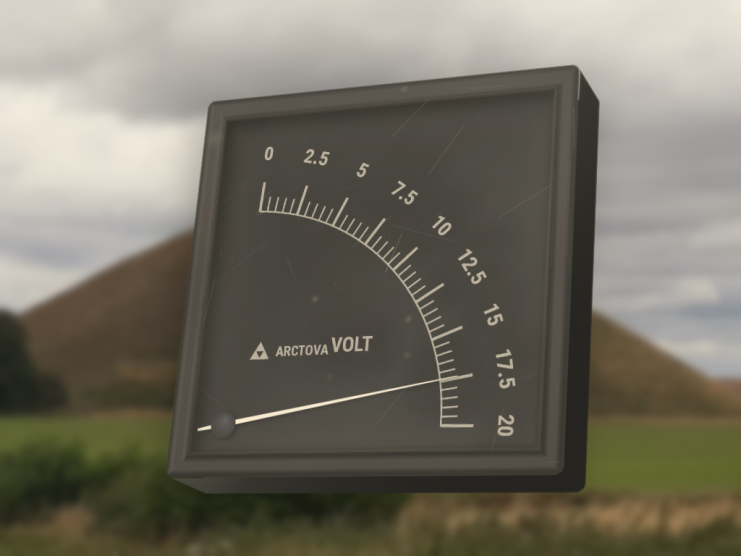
value=17.5 unit=V
